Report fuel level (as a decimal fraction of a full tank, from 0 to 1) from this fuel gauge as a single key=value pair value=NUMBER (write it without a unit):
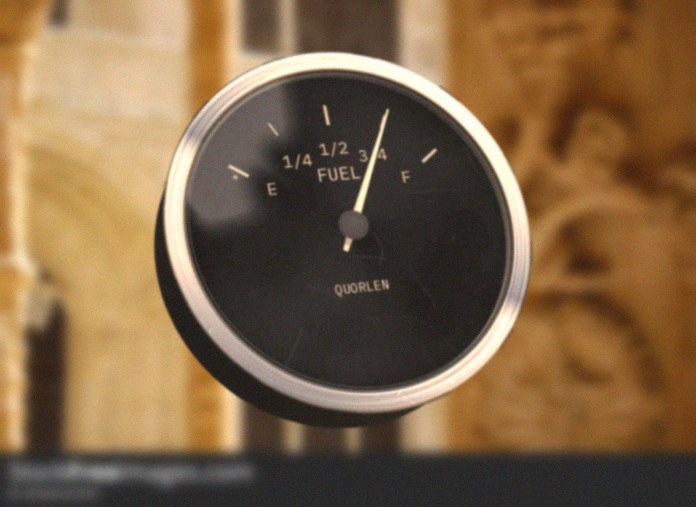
value=0.75
